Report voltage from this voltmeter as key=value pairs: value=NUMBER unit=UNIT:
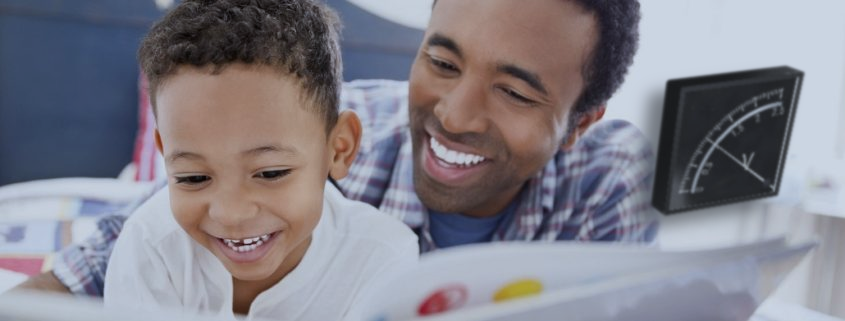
value=1 unit=V
